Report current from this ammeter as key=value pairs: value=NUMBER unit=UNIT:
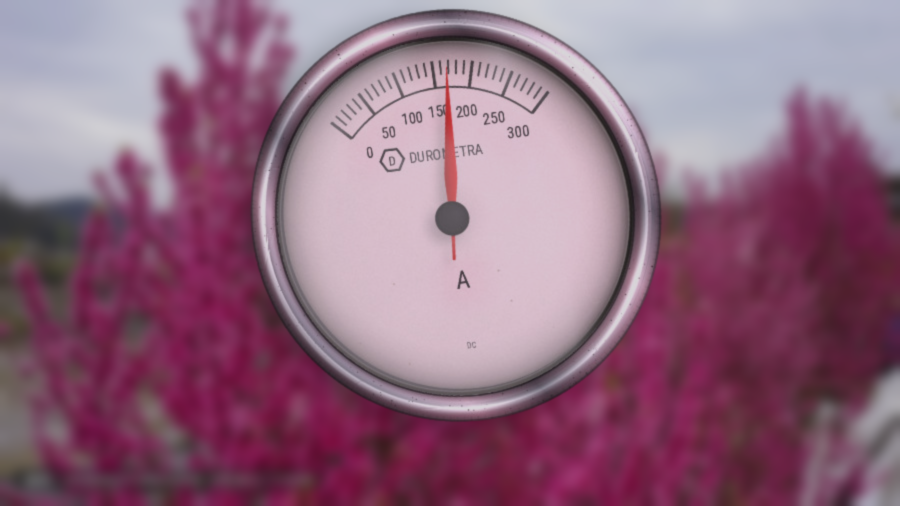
value=170 unit=A
